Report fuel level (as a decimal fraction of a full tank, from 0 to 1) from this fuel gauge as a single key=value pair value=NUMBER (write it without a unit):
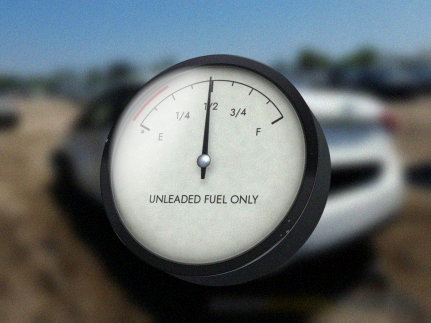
value=0.5
